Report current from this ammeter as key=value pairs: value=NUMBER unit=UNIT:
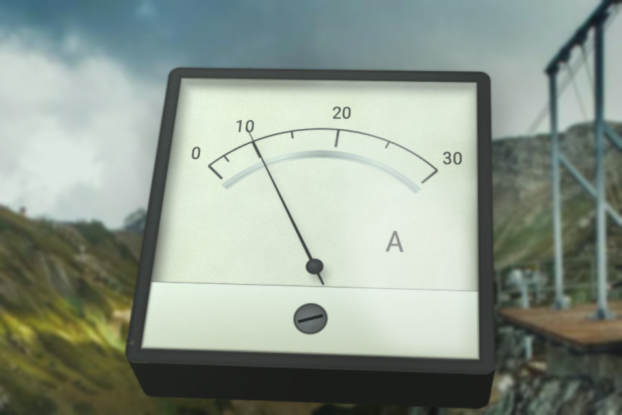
value=10 unit=A
